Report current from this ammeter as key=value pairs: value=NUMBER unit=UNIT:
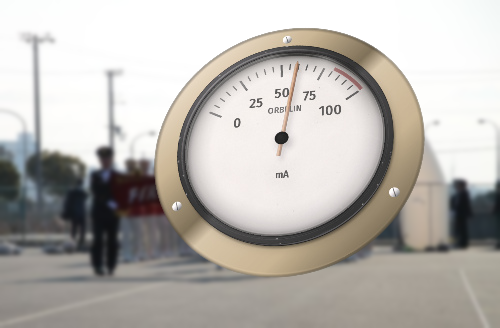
value=60 unit=mA
